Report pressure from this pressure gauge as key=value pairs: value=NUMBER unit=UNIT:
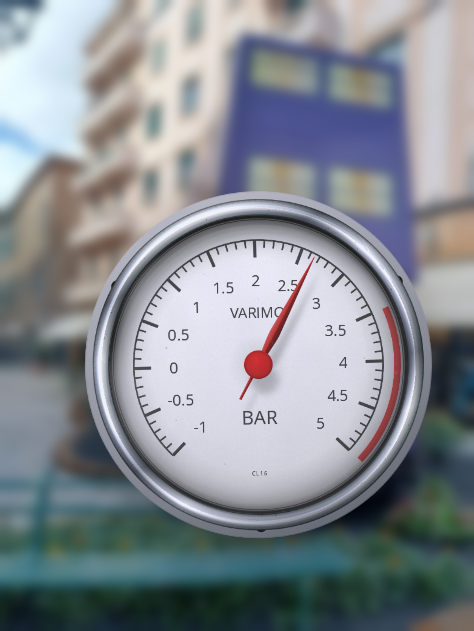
value=2.65 unit=bar
